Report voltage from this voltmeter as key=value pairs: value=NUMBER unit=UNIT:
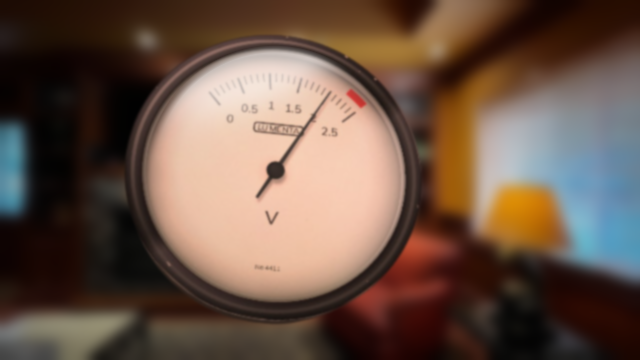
value=2 unit=V
